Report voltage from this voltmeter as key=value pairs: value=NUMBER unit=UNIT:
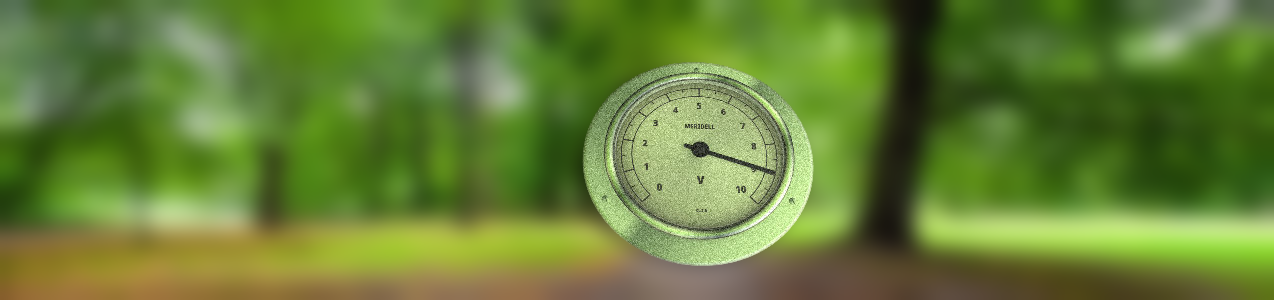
value=9 unit=V
